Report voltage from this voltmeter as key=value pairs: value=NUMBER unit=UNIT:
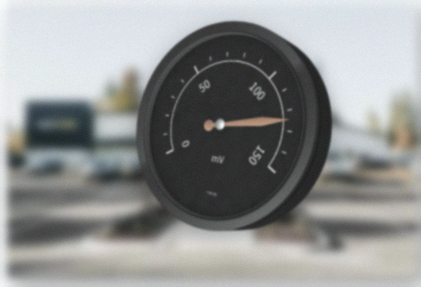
value=125 unit=mV
